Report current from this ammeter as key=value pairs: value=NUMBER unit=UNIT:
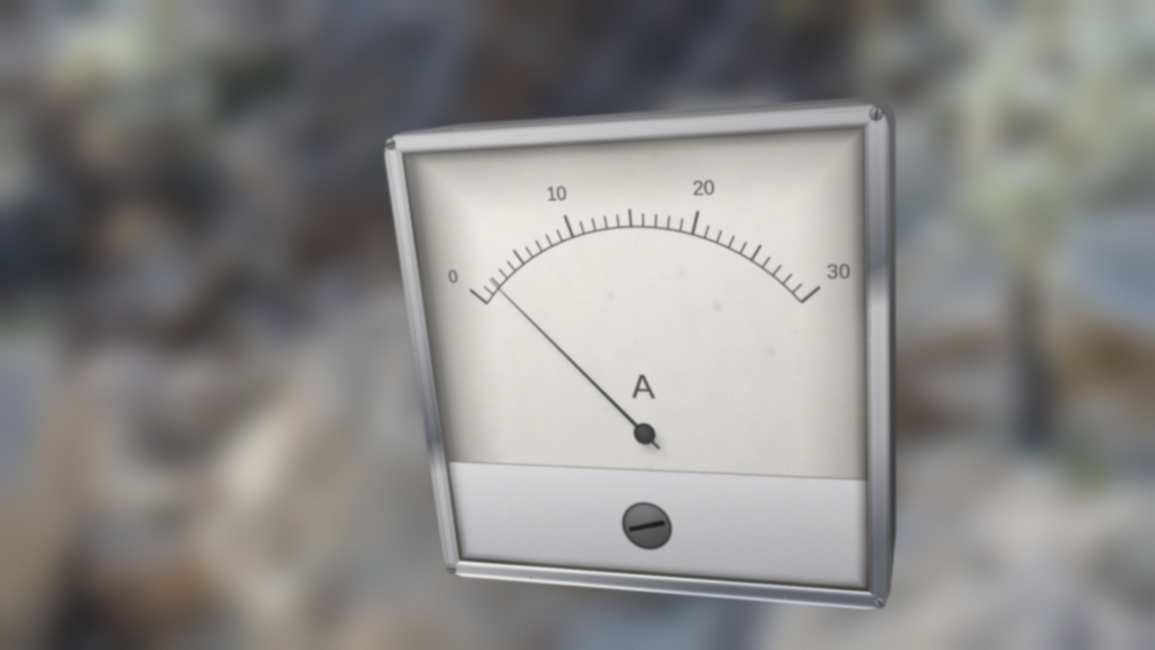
value=2 unit=A
